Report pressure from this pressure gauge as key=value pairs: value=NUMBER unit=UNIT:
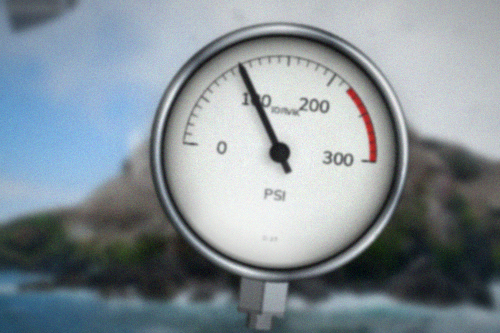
value=100 unit=psi
